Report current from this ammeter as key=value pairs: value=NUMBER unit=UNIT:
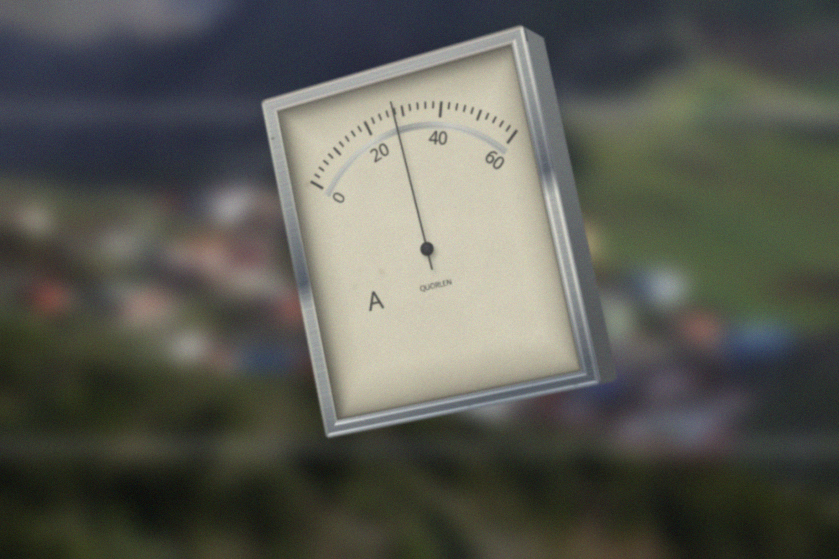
value=28 unit=A
